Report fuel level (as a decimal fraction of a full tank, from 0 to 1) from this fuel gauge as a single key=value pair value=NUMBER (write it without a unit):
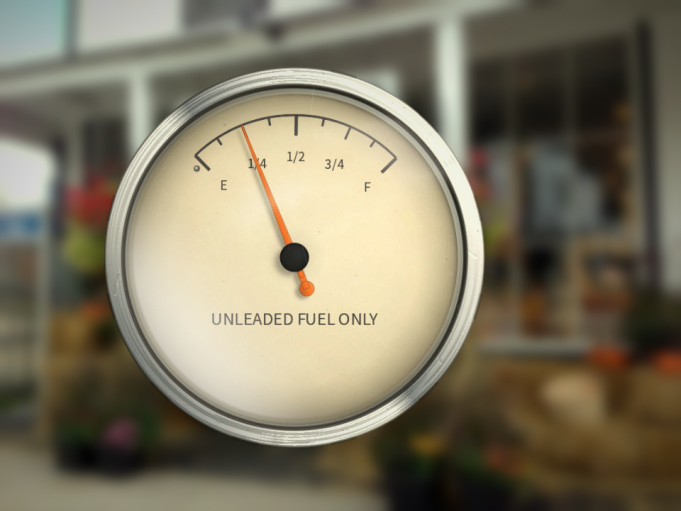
value=0.25
